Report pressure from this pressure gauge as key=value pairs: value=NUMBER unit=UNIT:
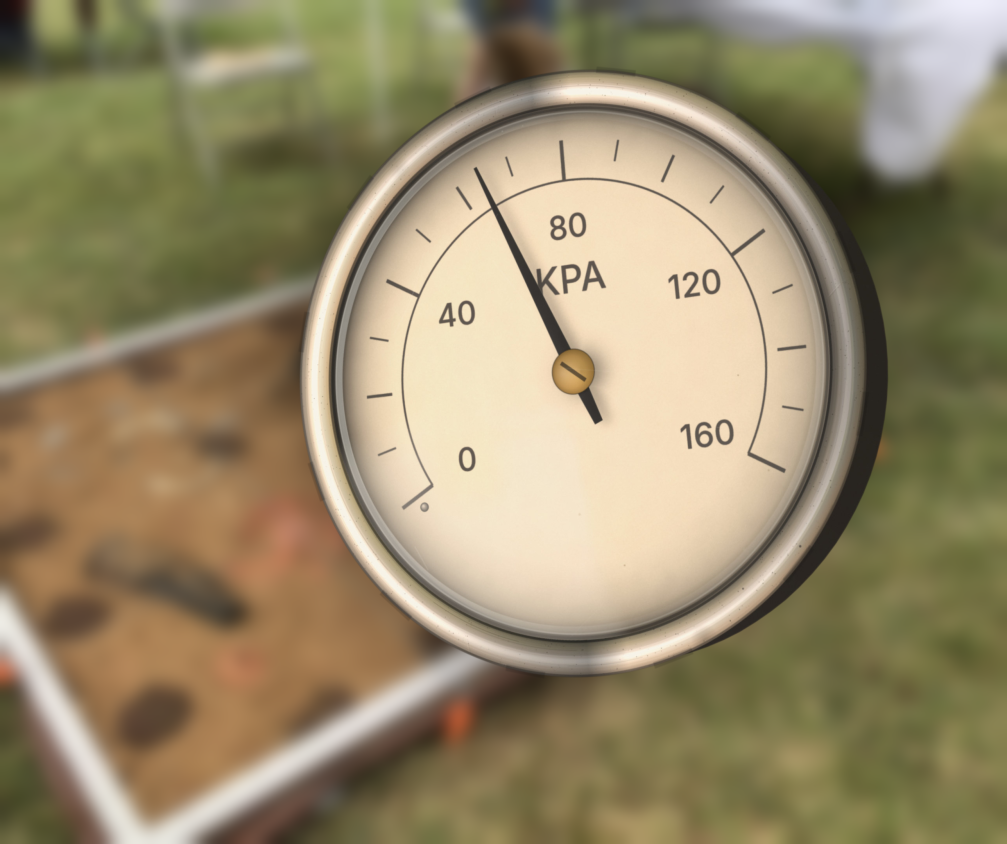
value=65 unit=kPa
